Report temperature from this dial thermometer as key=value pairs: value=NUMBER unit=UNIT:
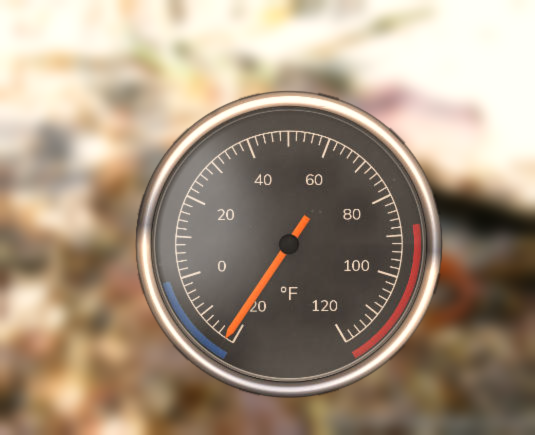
value=-18 unit=°F
